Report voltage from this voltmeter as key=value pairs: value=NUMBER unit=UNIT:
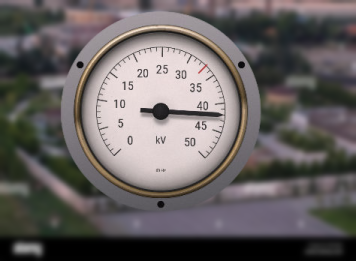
value=42 unit=kV
